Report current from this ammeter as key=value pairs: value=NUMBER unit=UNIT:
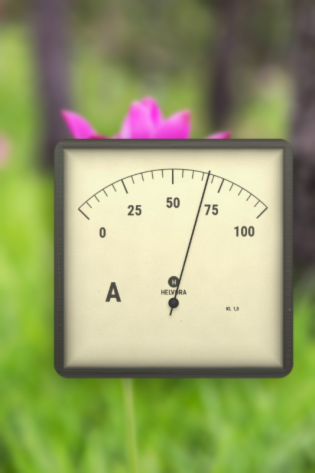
value=67.5 unit=A
